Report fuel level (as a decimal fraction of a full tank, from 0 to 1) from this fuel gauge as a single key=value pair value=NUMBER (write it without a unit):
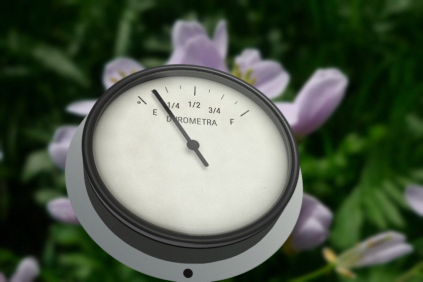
value=0.125
